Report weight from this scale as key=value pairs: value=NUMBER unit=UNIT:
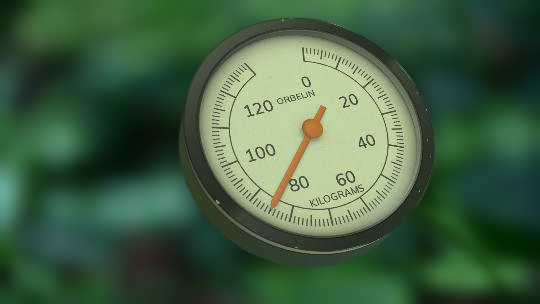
value=85 unit=kg
